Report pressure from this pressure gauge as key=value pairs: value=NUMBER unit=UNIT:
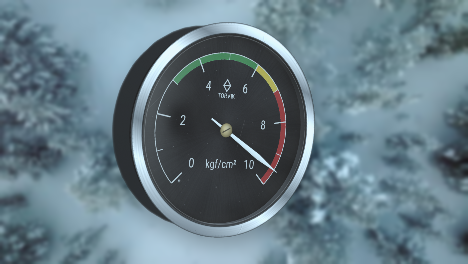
value=9.5 unit=kg/cm²
